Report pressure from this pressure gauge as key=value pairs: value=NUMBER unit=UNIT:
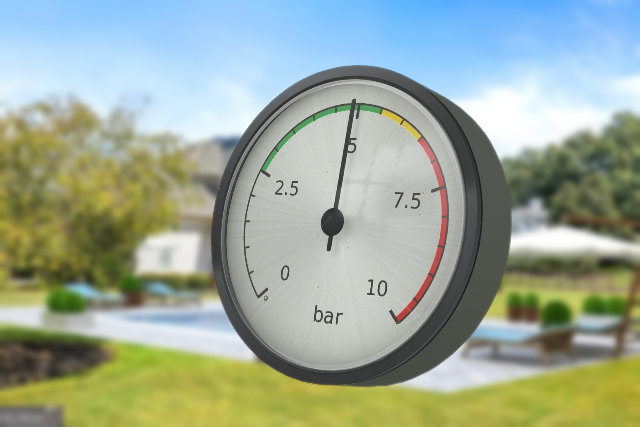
value=5 unit=bar
